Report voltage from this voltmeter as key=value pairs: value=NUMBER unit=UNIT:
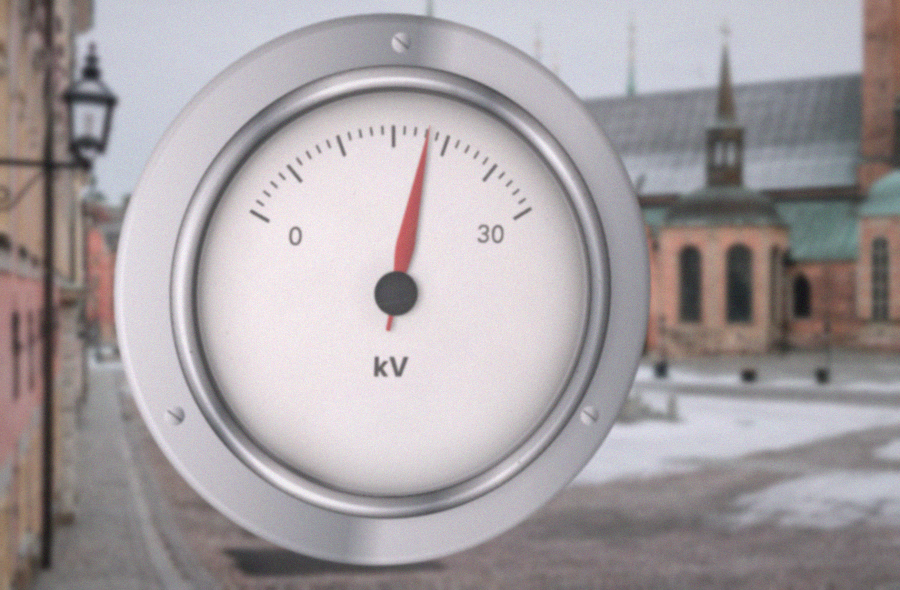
value=18 unit=kV
